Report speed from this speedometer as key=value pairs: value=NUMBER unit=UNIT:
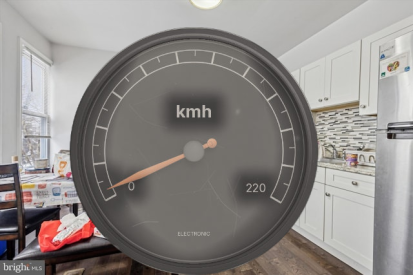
value=5 unit=km/h
